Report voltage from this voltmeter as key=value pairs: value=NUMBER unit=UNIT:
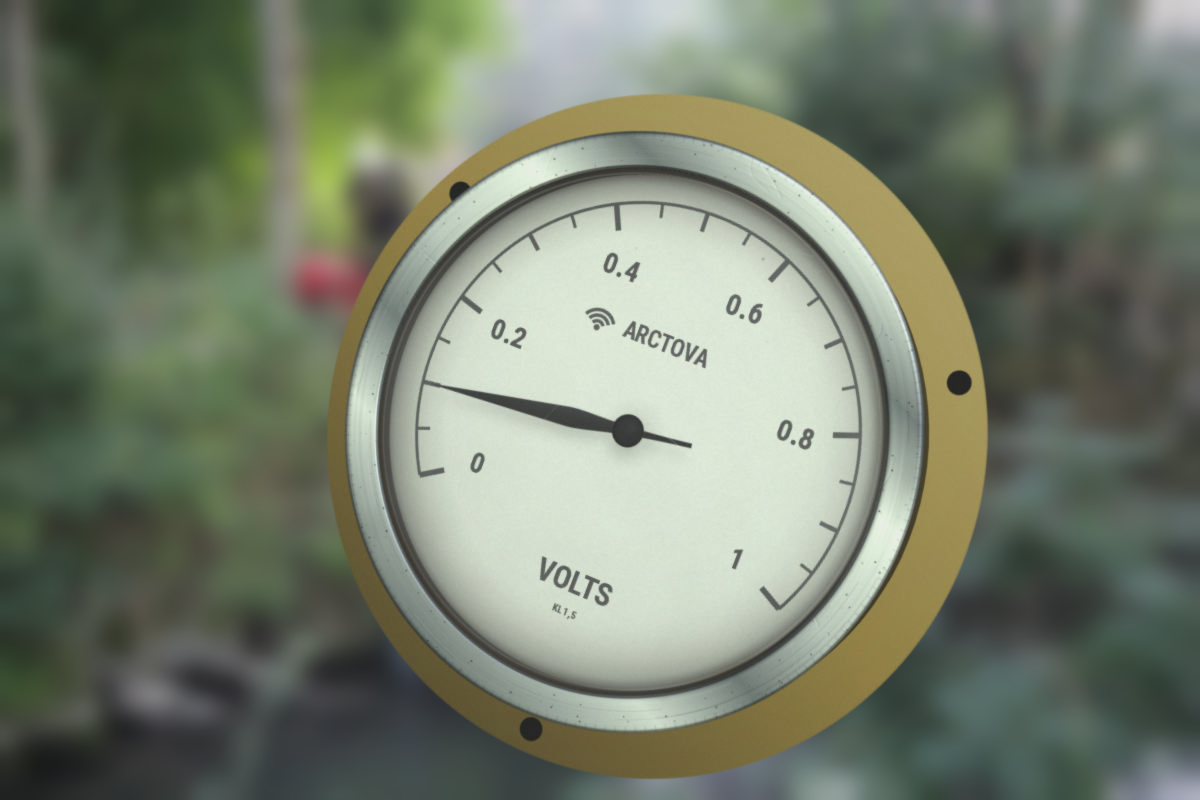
value=0.1 unit=V
